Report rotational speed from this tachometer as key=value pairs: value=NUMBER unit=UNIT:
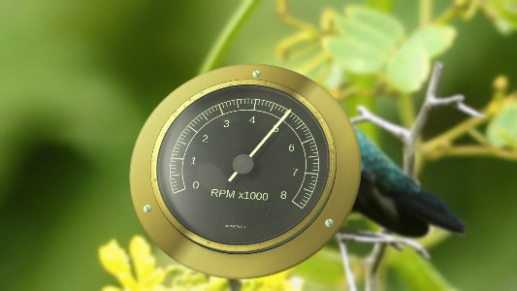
value=5000 unit=rpm
